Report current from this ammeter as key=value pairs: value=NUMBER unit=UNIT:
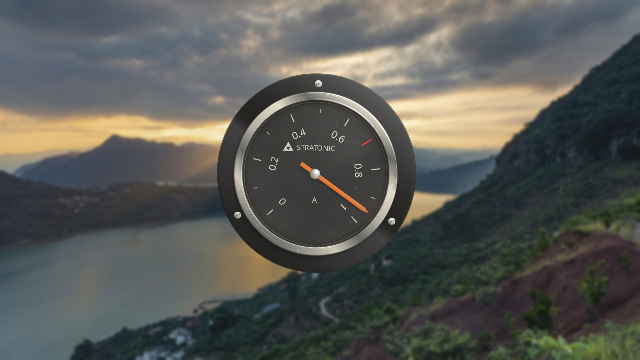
value=0.95 unit=A
